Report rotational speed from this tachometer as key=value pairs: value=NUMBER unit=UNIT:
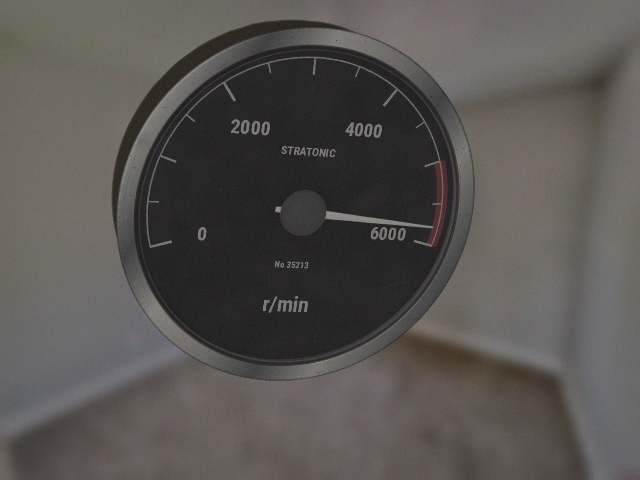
value=5750 unit=rpm
